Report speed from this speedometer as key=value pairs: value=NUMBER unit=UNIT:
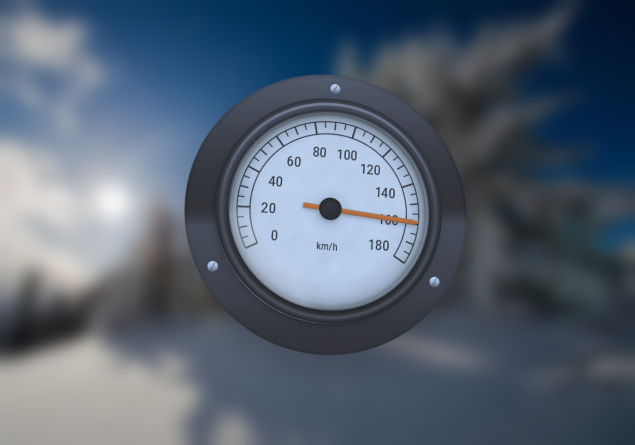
value=160 unit=km/h
